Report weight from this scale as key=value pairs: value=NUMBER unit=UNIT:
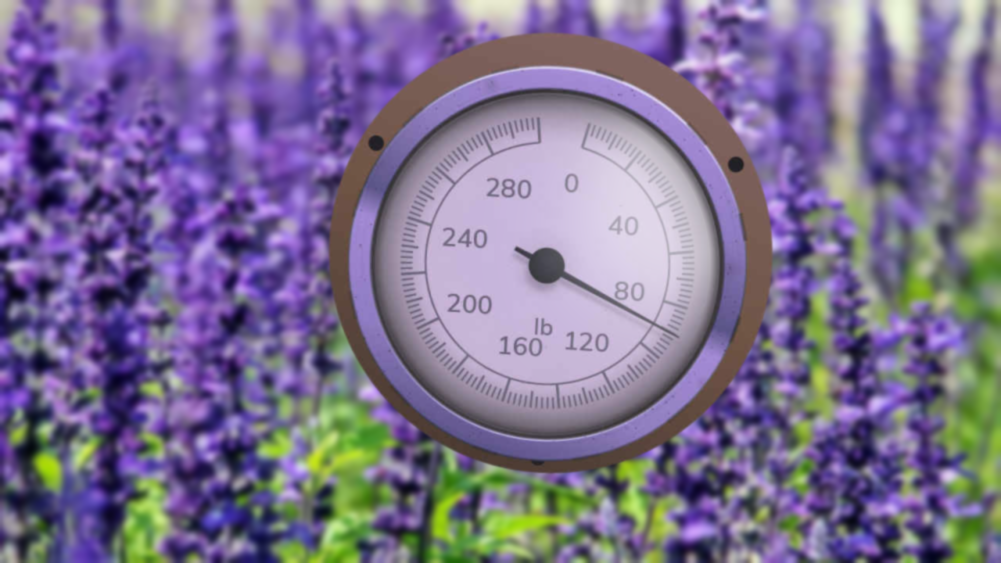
value=90 unit=lb
